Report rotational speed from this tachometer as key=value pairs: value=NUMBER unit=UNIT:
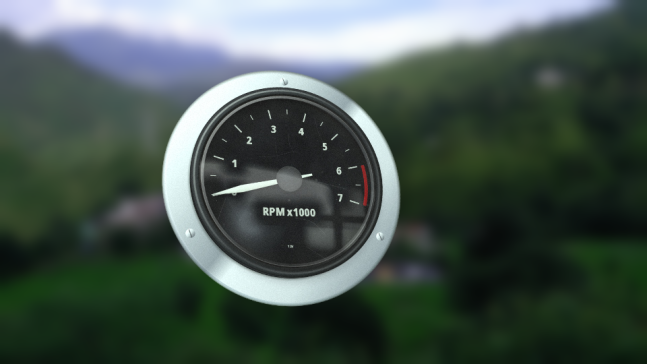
value=0 unit=rpm
